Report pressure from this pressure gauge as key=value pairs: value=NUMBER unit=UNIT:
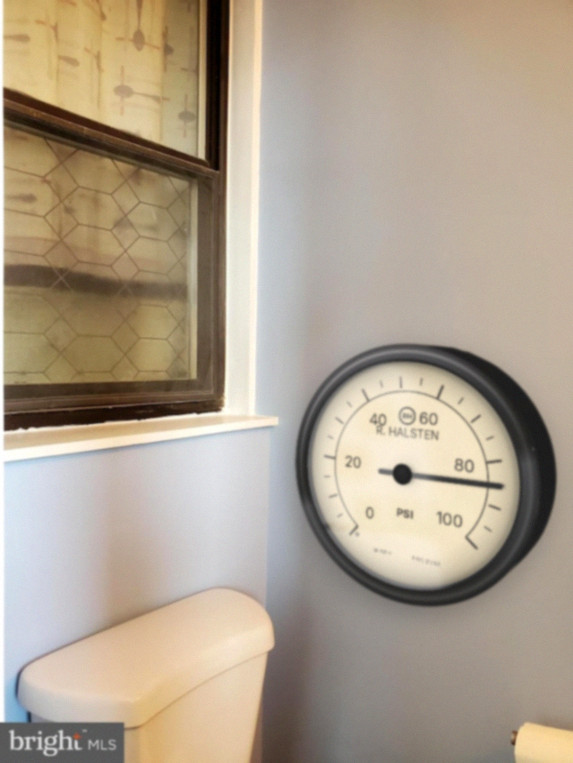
value=85 unit=psi
